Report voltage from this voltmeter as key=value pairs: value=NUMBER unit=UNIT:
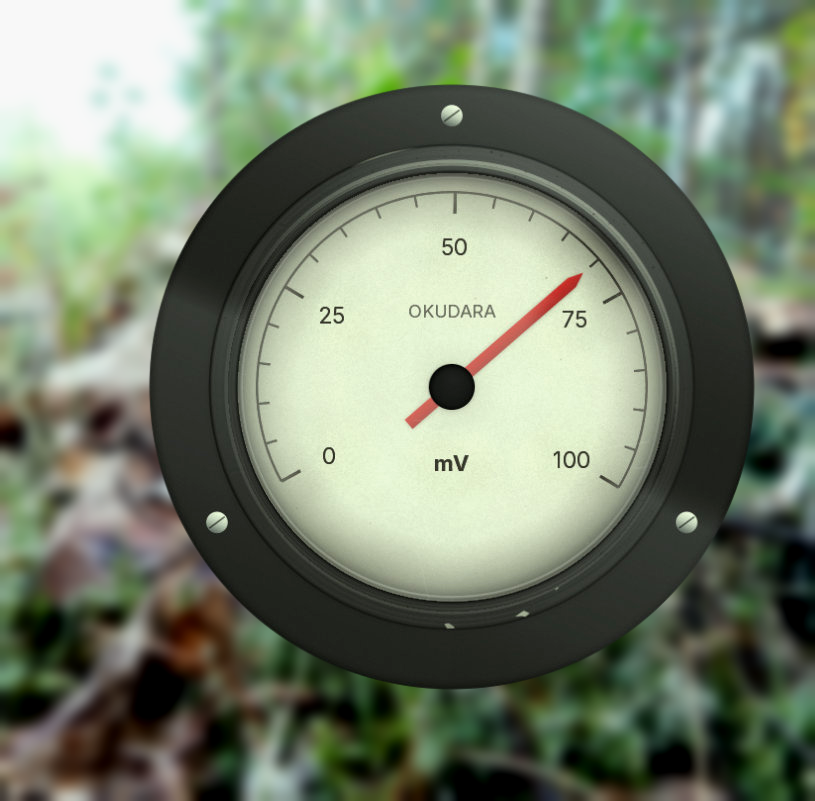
value=70 unit=mV
